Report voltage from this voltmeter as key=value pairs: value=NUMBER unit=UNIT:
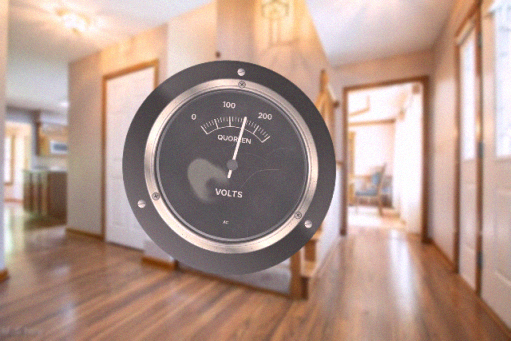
value=150 unit=V
